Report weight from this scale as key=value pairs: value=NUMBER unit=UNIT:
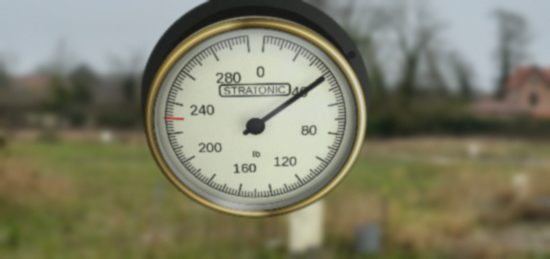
value=40 unit=lb
